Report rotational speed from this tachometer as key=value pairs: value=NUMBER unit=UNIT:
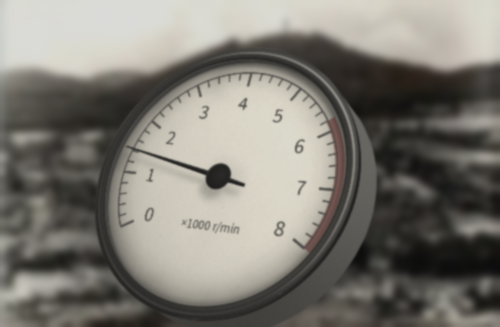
value=1400 unit=rpm
